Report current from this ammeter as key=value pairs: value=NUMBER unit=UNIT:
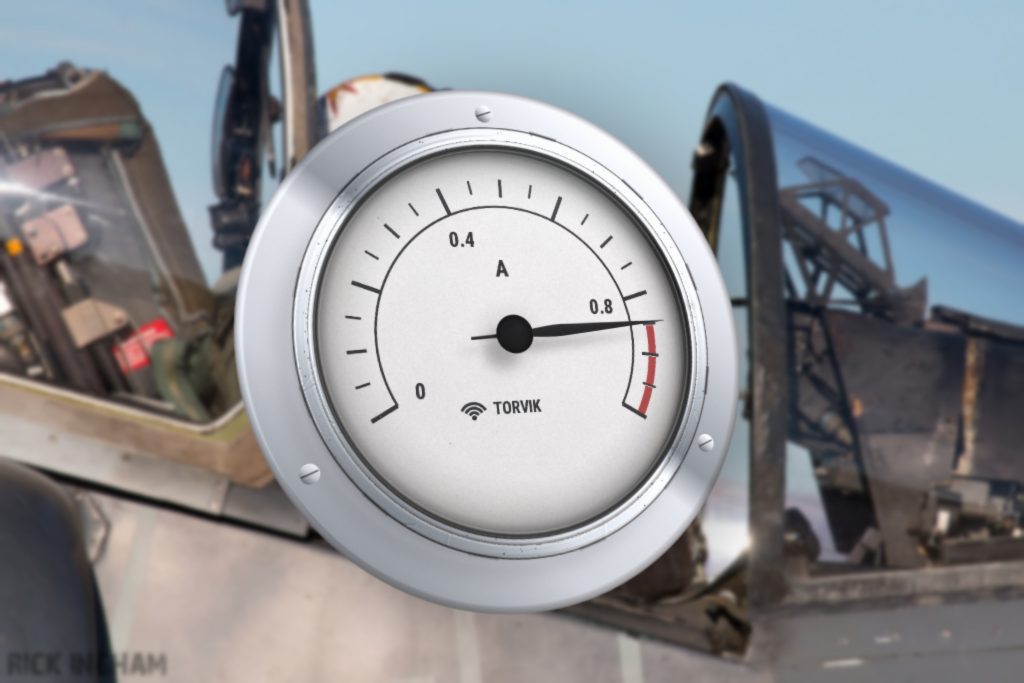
value=0.85 unit=A
